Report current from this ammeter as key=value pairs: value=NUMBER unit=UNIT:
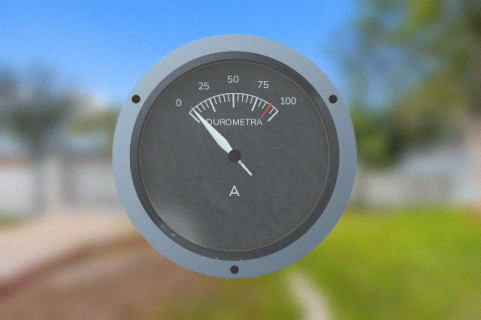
value=5 unit=A
